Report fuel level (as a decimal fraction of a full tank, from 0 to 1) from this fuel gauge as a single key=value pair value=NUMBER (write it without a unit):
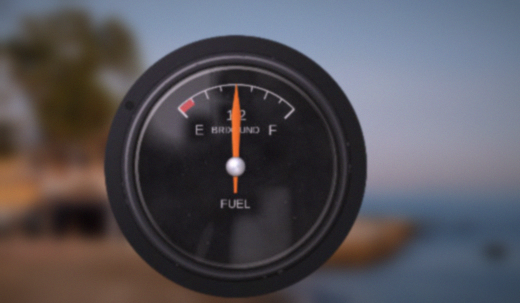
value=0.5
